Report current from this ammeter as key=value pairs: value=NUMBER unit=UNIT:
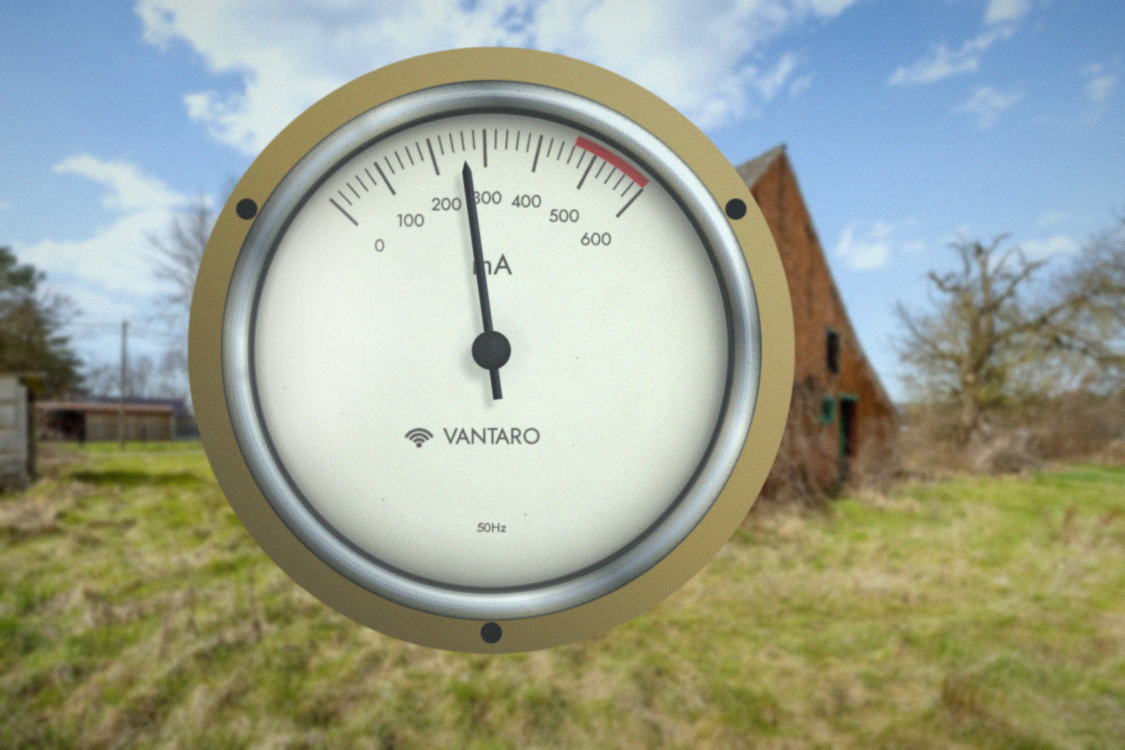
value=260 unit=mA
